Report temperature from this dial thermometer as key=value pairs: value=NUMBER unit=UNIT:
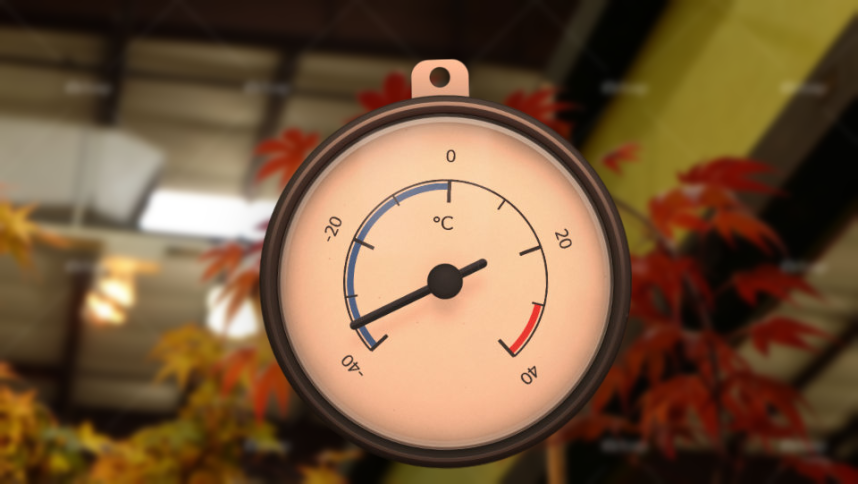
value=-35 unit=°C
